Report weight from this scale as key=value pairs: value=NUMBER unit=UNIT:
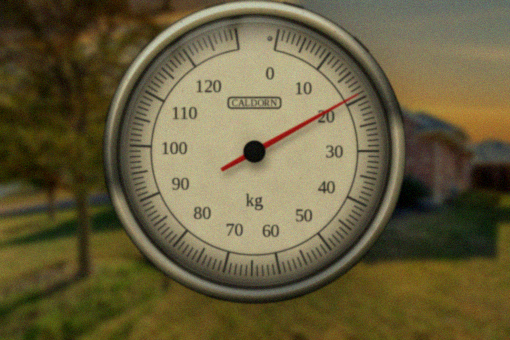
value=19 unit=kg
